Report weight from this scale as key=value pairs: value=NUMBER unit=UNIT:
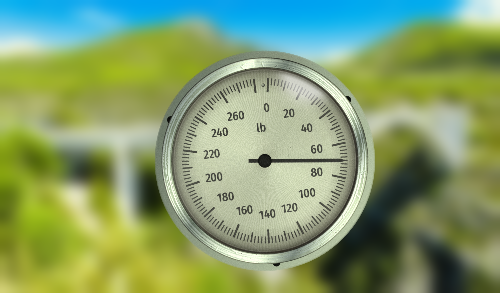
value=70 unit=lb
